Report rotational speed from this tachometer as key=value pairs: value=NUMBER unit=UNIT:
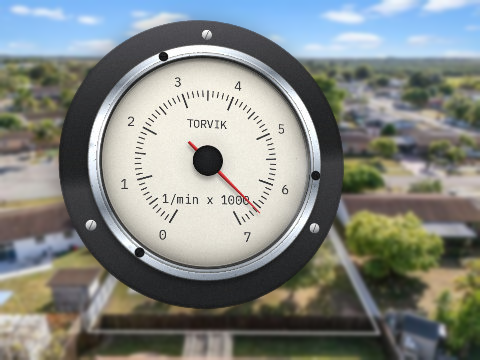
value=6600 unit=rpm
